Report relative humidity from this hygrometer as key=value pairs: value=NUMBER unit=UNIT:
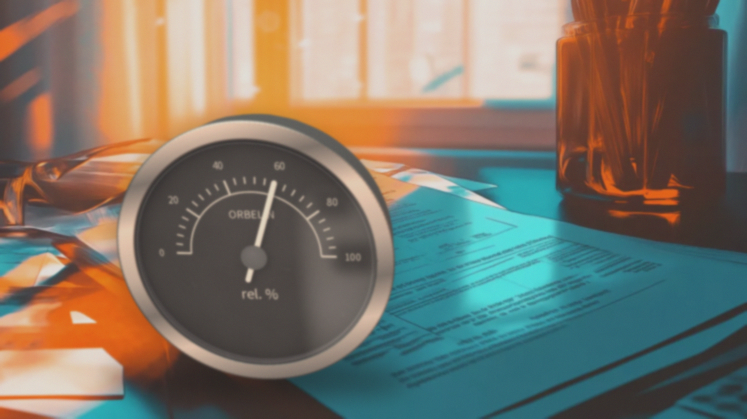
value=60 unit=%
